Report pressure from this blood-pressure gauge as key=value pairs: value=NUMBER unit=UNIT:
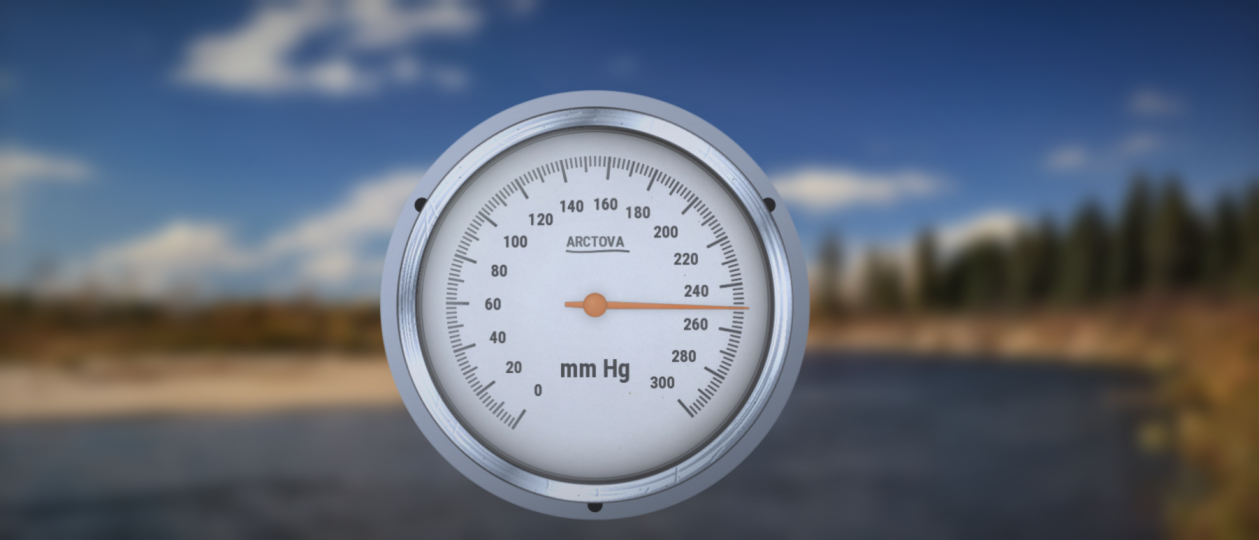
value=250 unit=mmHg
